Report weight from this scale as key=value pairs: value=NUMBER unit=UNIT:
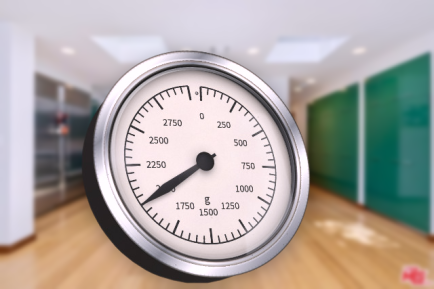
value=2000 unit=g
